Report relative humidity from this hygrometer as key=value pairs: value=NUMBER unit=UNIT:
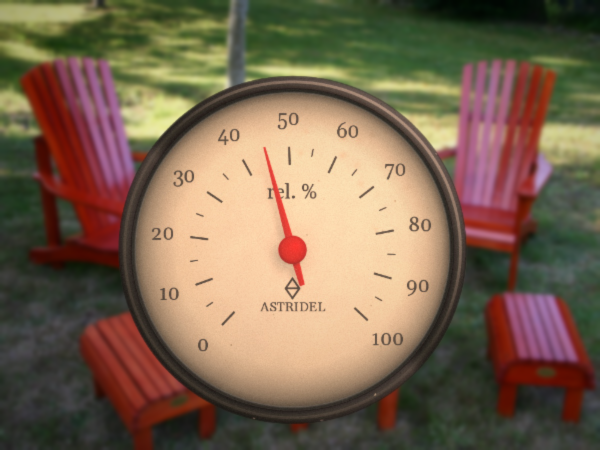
value=45 unit=%
